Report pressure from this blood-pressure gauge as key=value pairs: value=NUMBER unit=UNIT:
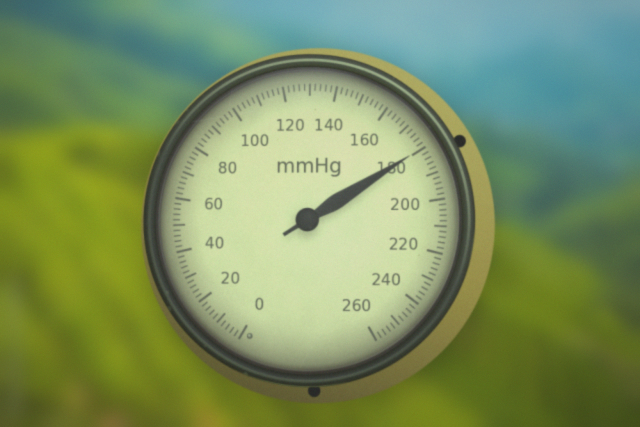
value=180 unit=mmHg
